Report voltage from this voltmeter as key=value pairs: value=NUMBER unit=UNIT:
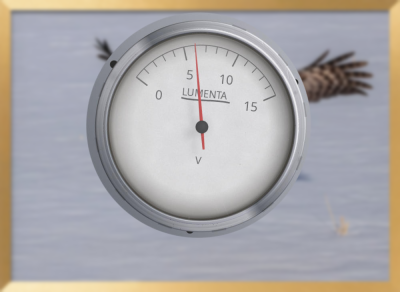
value=6 unit=V
